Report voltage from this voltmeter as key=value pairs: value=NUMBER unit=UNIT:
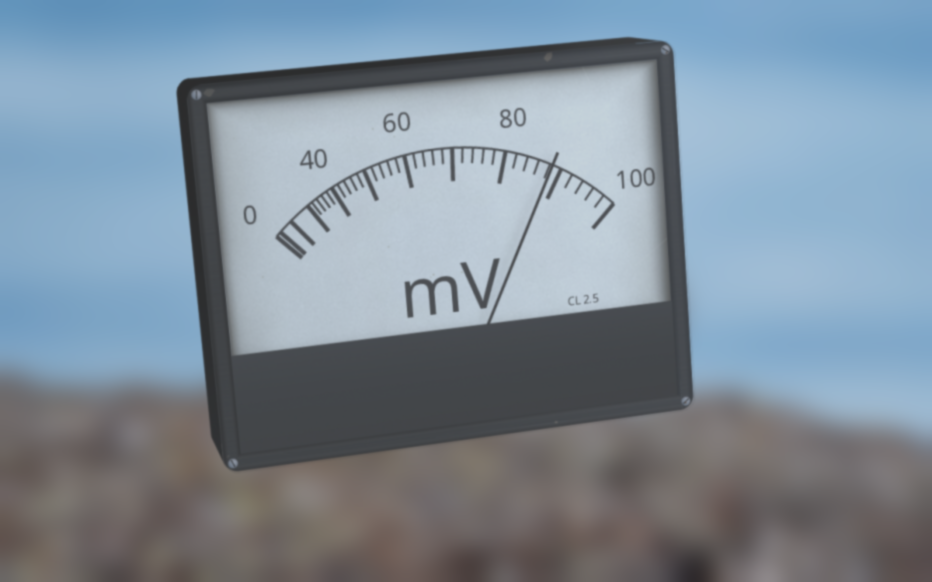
value=88 unit=mV
